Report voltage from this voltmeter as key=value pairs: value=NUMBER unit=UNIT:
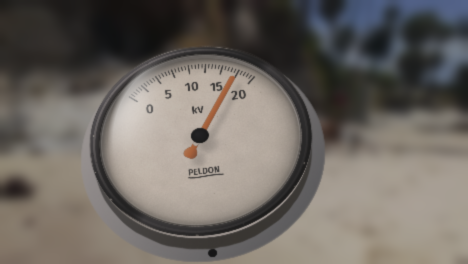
value=17.5 unit=kV
